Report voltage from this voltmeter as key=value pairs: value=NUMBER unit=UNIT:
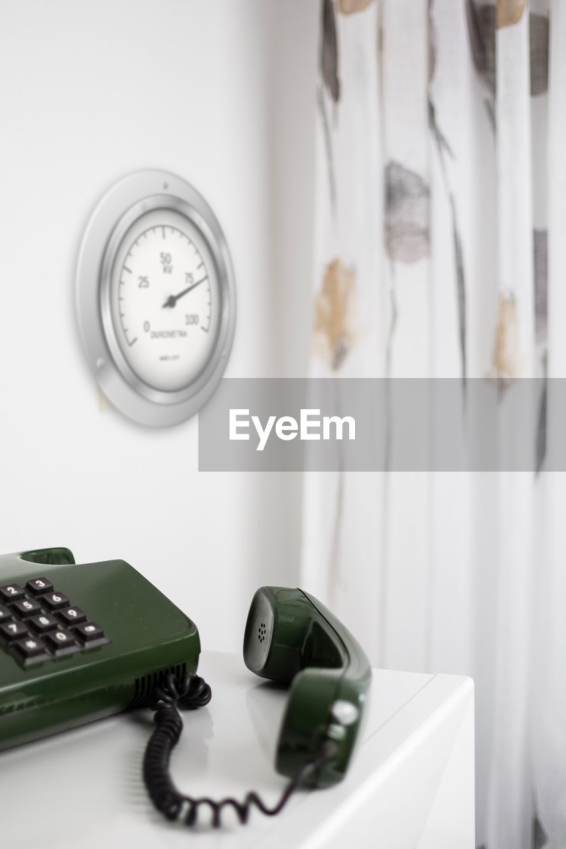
value=80 unit=kV
